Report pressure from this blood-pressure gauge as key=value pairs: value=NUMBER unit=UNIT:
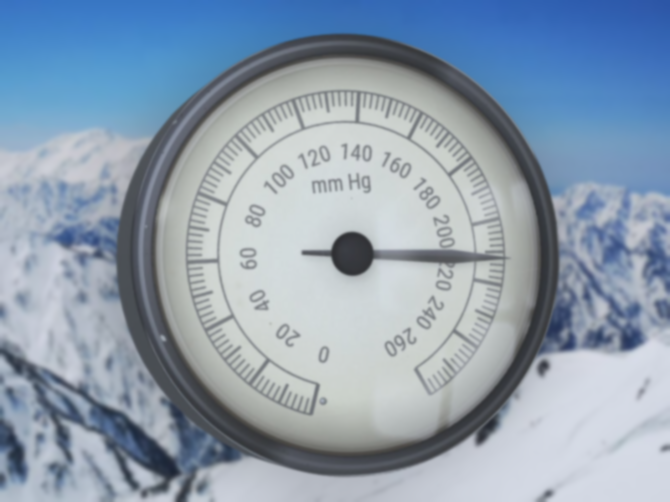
value=212 unit=mmHg
